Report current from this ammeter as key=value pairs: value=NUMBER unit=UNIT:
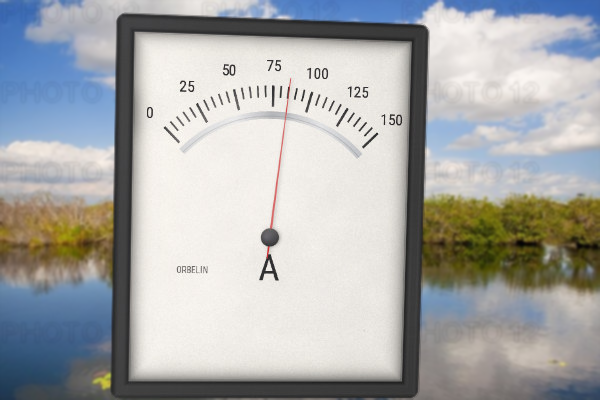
value=85 unit=A
